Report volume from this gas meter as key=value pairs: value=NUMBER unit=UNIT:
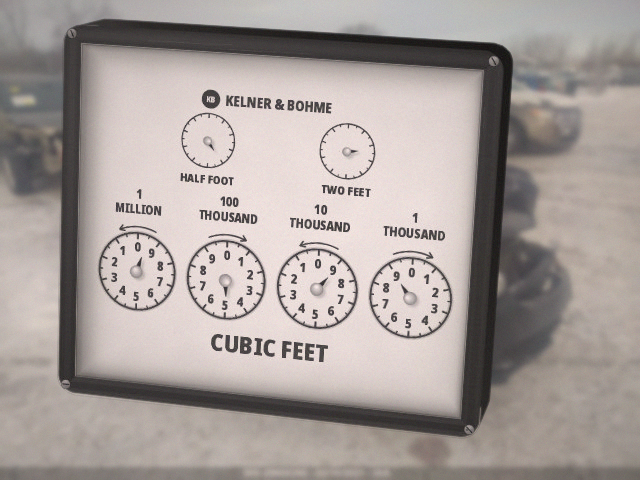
value=948900 unit=ft³
